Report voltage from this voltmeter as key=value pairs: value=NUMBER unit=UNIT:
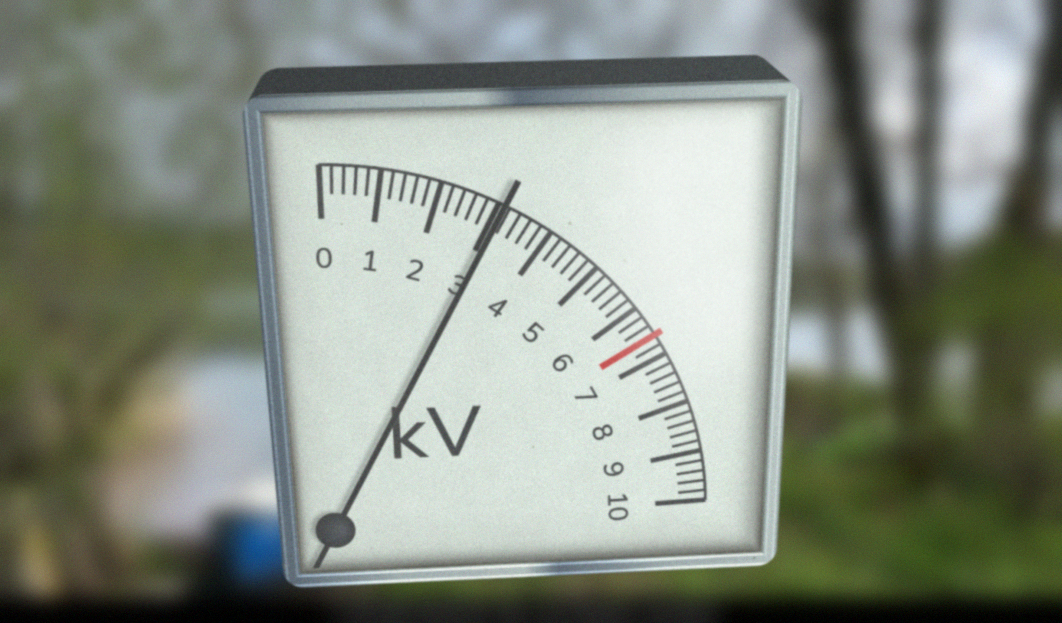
value=3.1 unit=kV
